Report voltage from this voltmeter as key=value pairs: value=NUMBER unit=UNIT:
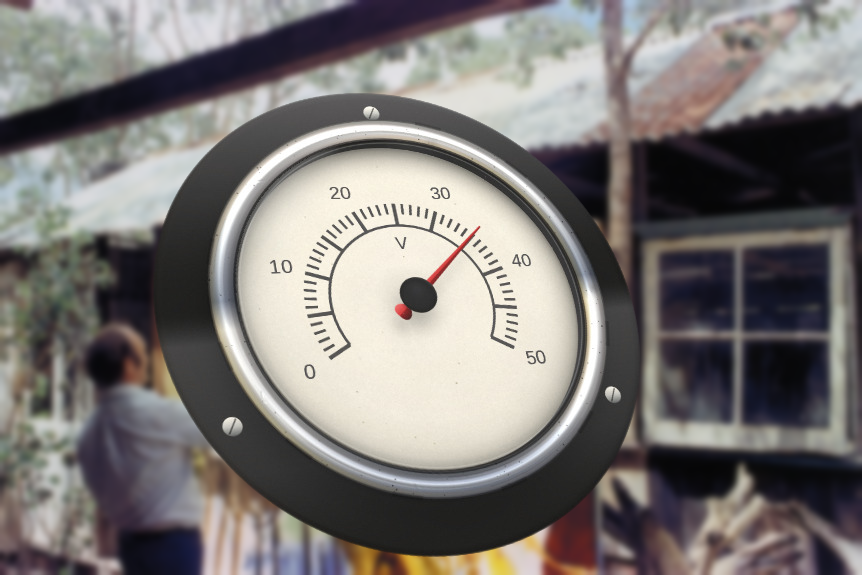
value=35 unit=V
